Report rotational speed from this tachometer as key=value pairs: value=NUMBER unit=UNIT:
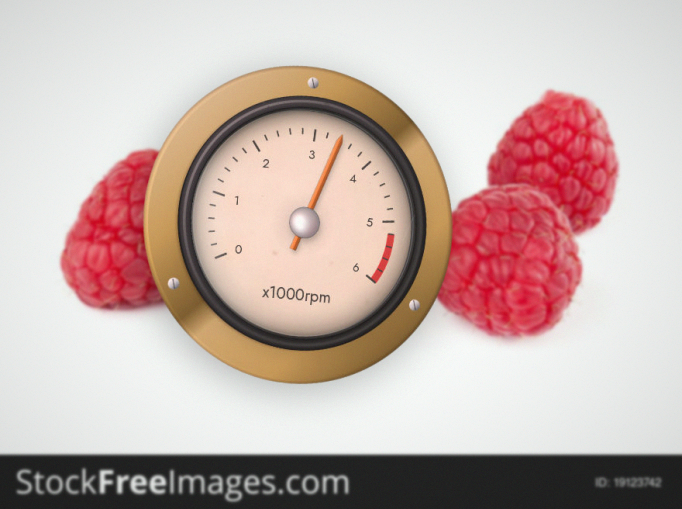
value=3400 unit=rpm
